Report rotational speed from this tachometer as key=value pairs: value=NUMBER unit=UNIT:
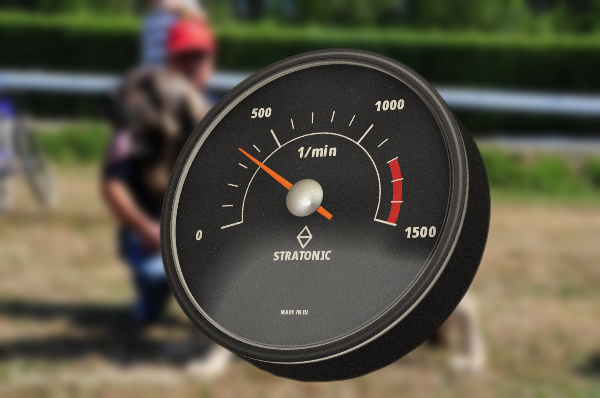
value=350 unit=rpm
